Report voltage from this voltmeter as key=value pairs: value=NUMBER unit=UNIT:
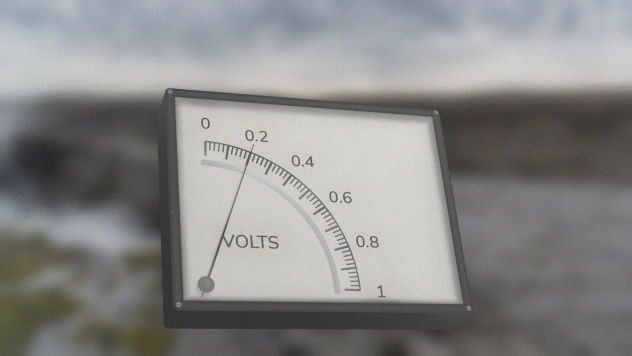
value=0.2 unit=V
